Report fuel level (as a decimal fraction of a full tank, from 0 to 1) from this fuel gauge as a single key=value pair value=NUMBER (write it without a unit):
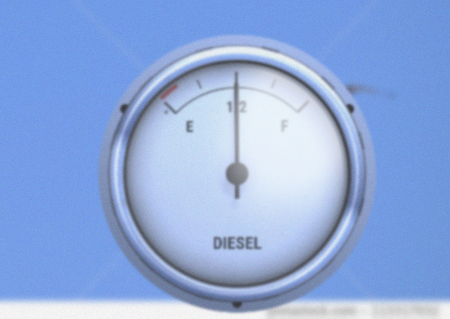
value=0.5
